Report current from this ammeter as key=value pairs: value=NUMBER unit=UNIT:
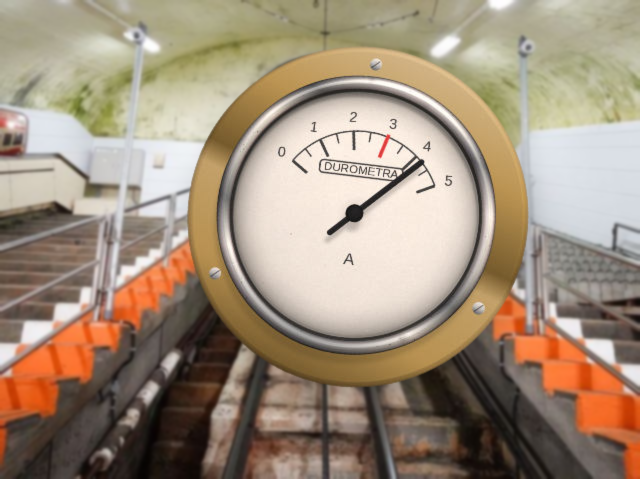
value=4.25 unit=A
